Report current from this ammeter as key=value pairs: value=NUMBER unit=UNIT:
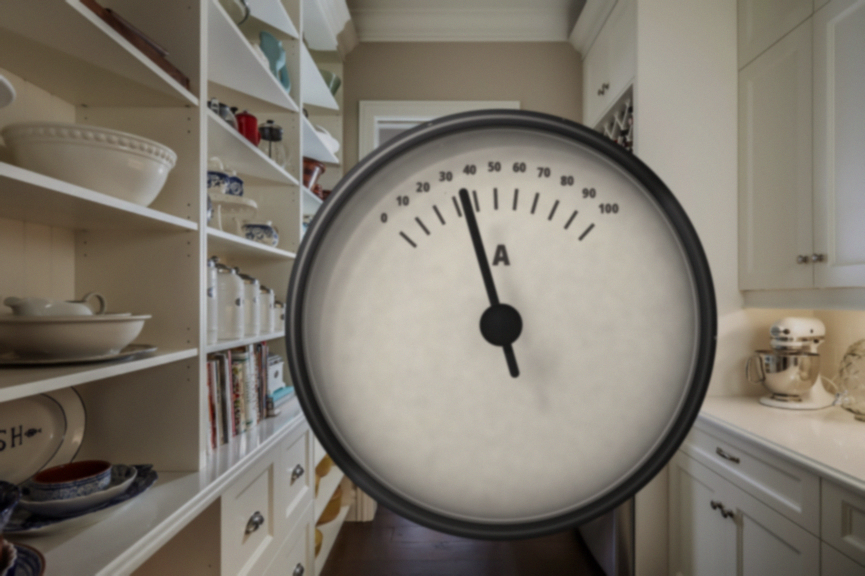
value=35 unit=A
